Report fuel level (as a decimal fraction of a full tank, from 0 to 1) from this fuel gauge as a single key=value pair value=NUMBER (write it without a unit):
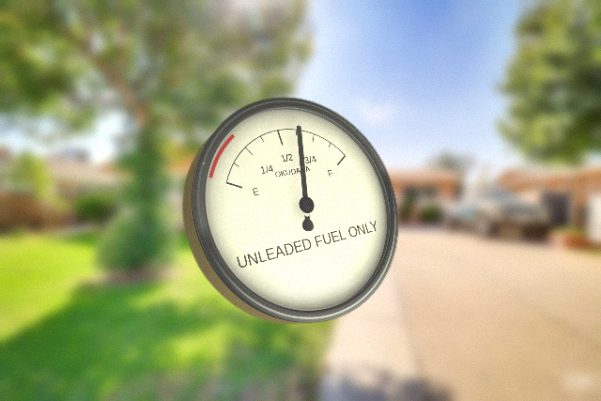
value=0.625
